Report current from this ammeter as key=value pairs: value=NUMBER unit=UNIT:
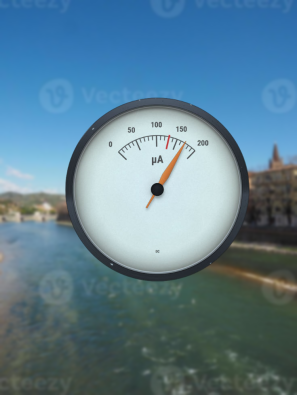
value=170 unit=µA
